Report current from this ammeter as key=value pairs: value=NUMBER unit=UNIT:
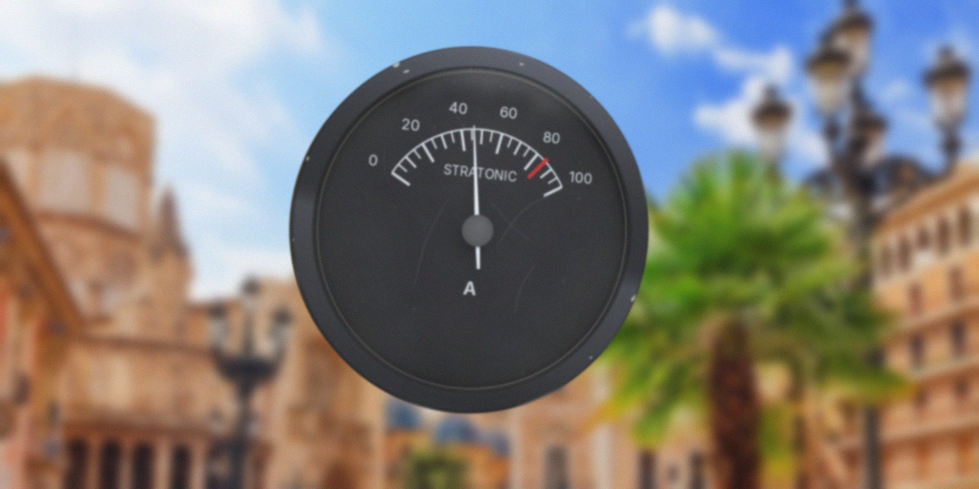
value=45 unit=A
